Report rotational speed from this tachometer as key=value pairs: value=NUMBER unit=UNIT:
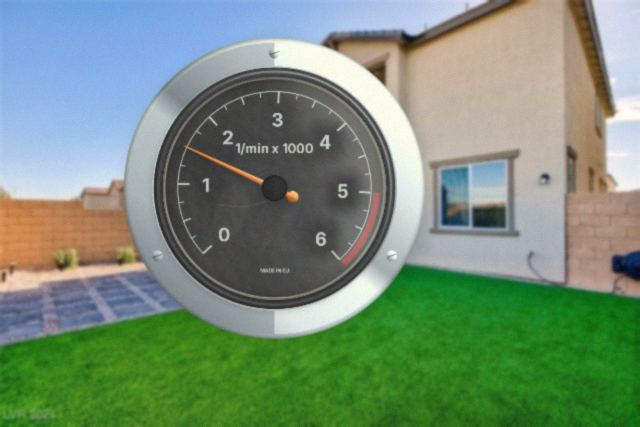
value=1500 unit=rpm
